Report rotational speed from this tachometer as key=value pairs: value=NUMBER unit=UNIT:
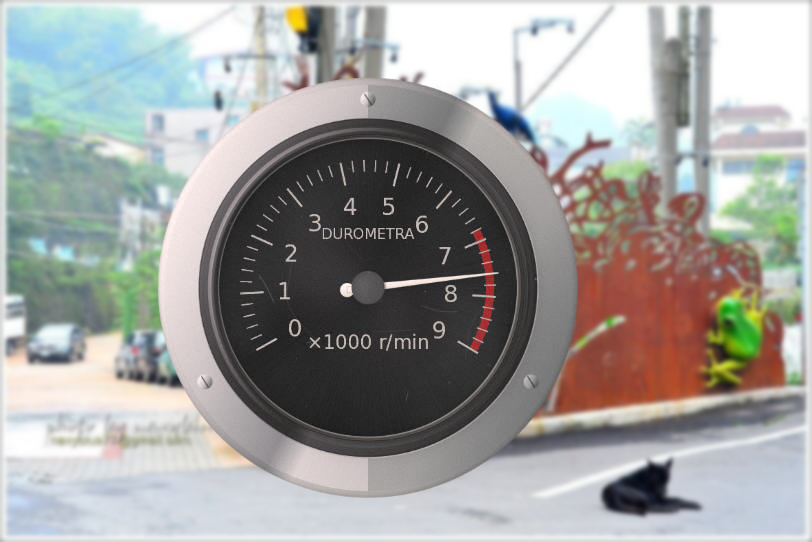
value=7600 unit=rpm
